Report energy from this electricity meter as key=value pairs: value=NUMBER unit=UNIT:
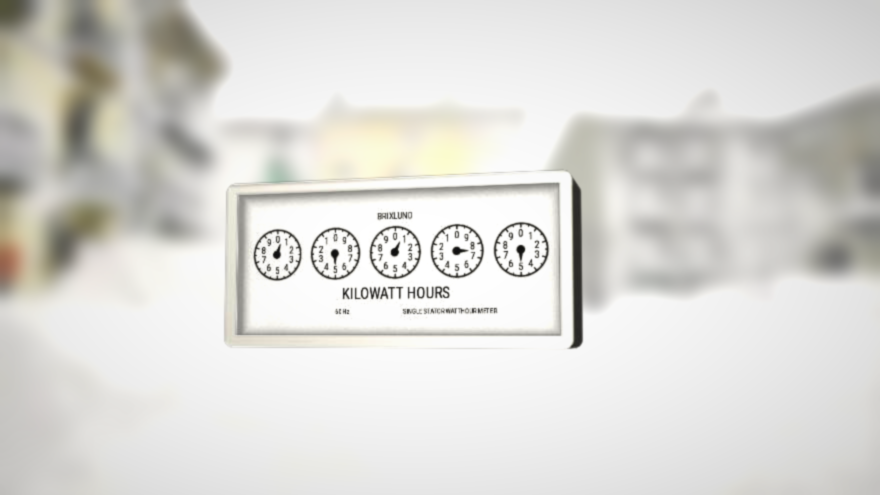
value=5075 unit=kWh
